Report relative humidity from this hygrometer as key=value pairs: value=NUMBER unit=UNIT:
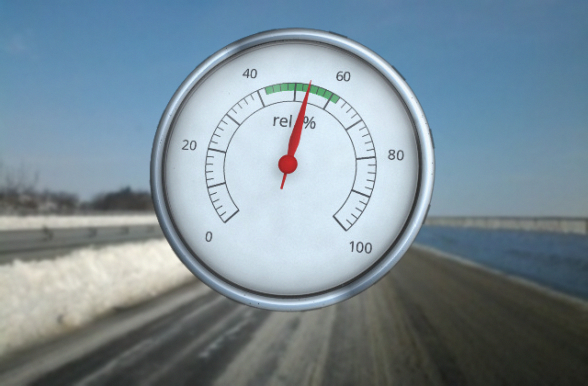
value=54 unit=%
